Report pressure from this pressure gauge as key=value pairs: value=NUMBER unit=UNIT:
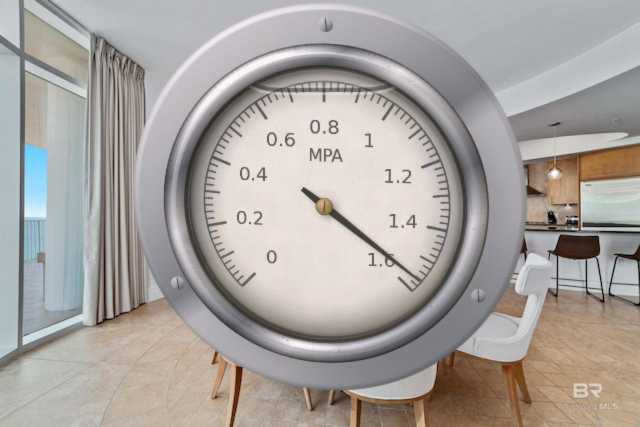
value=1.56 unit=MPa
